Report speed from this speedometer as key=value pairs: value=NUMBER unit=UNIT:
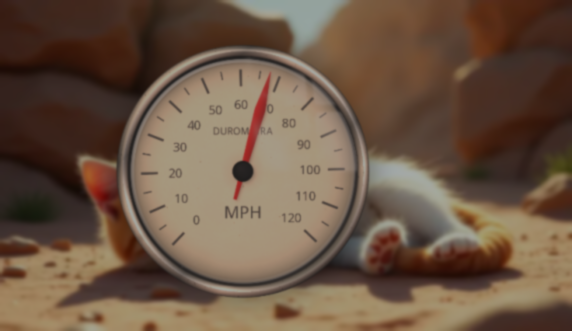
value=67.5 unit=mph
